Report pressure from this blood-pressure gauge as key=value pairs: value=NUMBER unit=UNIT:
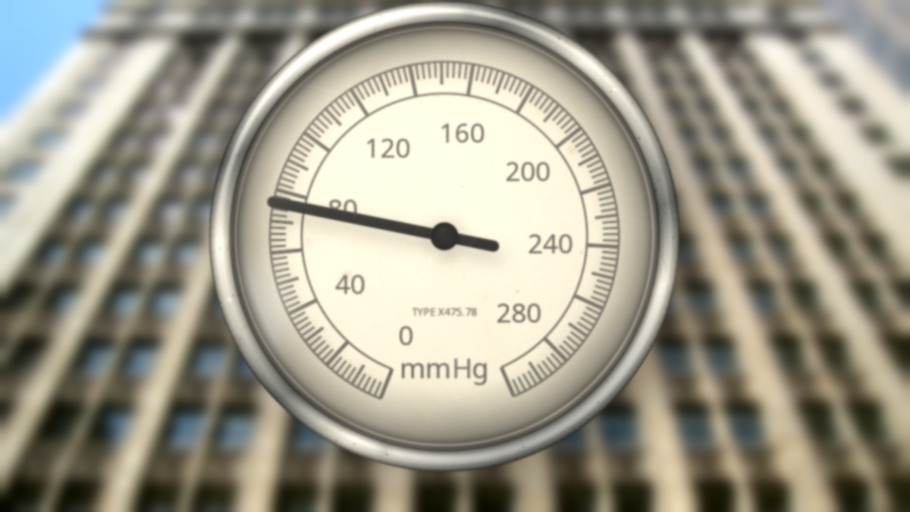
value=76 unit=mmHg
